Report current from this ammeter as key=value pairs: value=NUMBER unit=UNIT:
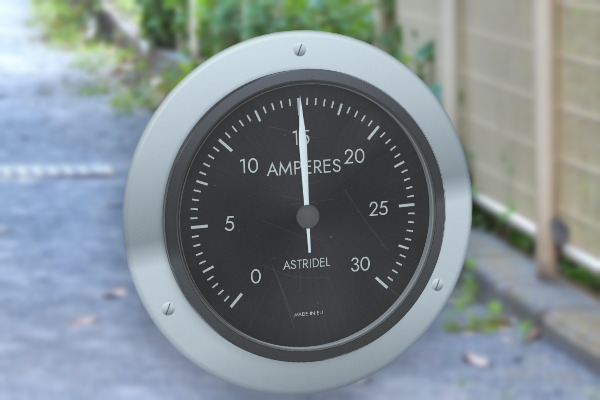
value=15 unit=A
